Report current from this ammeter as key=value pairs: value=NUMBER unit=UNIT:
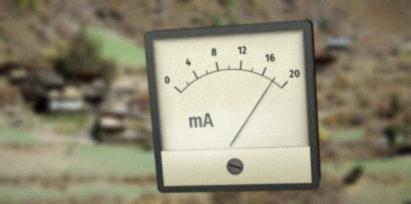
value=18 unit=mA
